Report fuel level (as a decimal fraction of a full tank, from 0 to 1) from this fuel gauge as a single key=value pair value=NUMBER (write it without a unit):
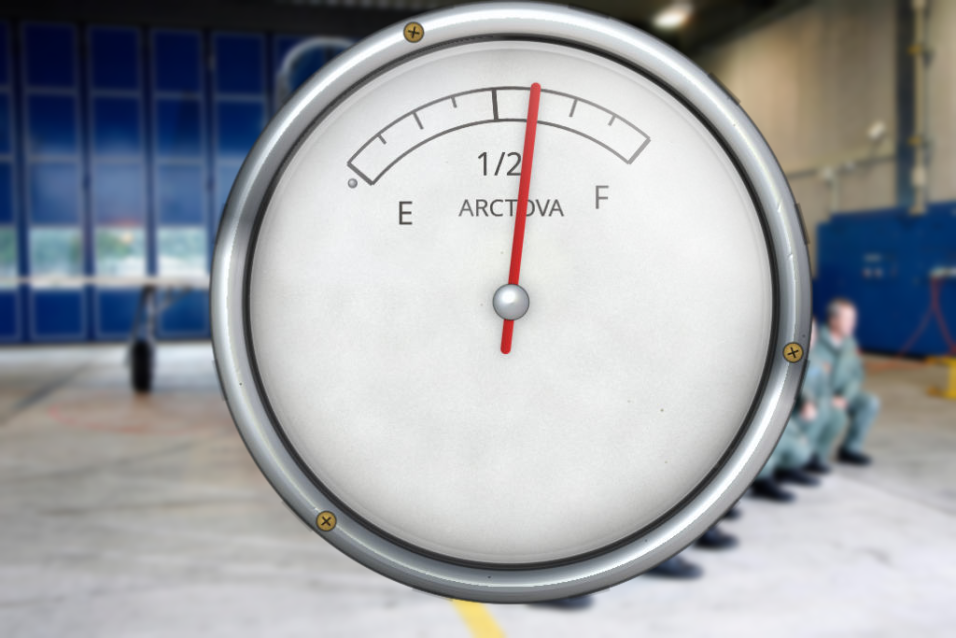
value=0.625
